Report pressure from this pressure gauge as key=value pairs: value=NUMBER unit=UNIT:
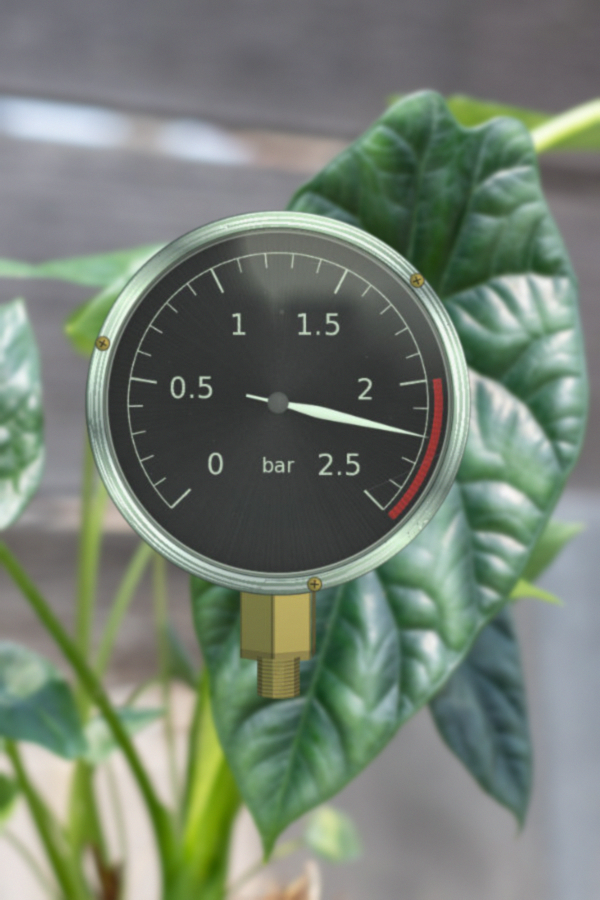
value=2.2 unit=bar
